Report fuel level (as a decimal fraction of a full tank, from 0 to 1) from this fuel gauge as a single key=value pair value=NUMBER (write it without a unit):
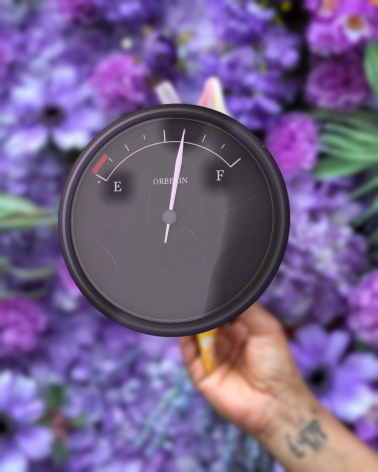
value=0.625
